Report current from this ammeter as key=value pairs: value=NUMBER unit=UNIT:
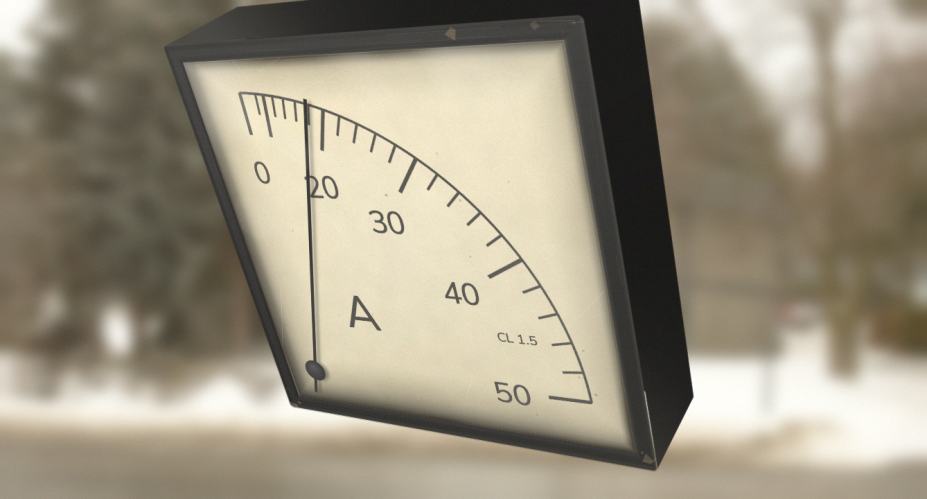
value=18 unit=A
